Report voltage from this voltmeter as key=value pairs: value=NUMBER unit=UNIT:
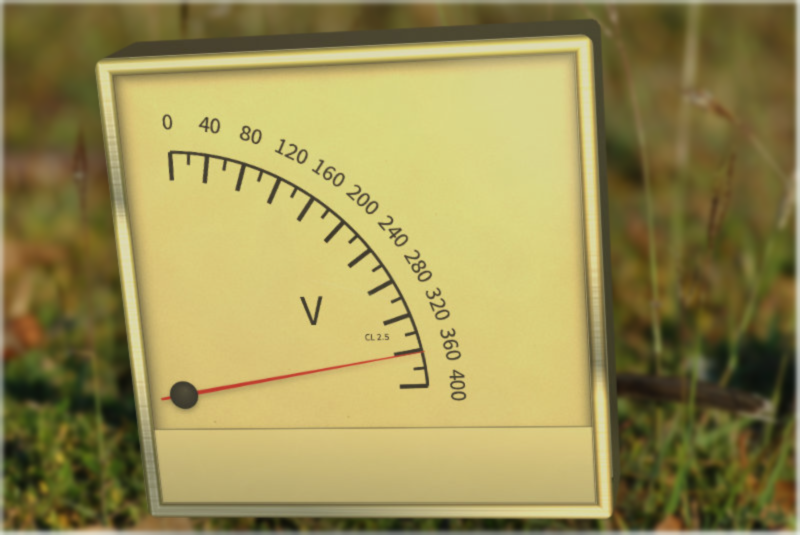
value=360 unit=V
